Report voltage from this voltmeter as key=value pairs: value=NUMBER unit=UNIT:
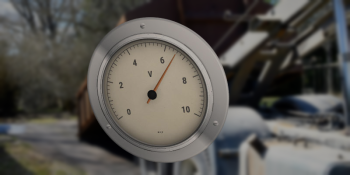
value=6.6 unit=V
